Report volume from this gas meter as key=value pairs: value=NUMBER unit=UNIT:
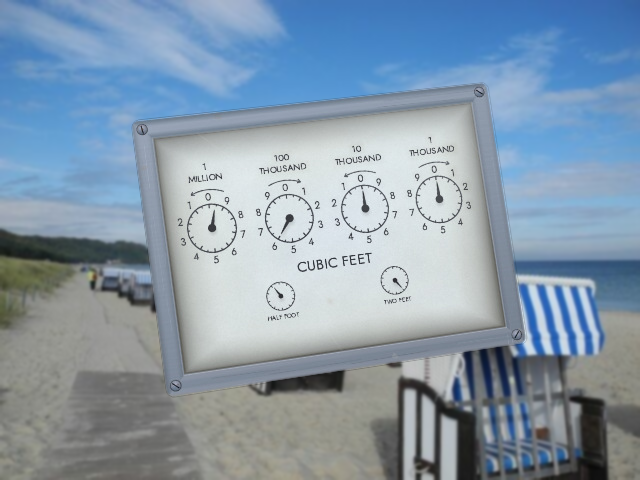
value=960000 unit=ft³
